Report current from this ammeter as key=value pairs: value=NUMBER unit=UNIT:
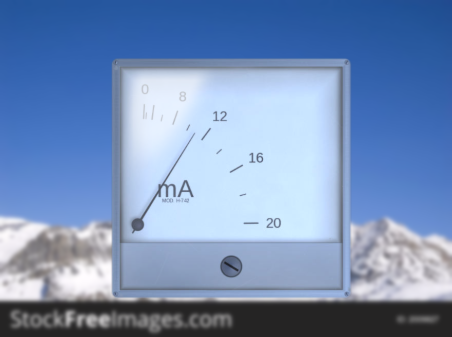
value=11 unit=mA
